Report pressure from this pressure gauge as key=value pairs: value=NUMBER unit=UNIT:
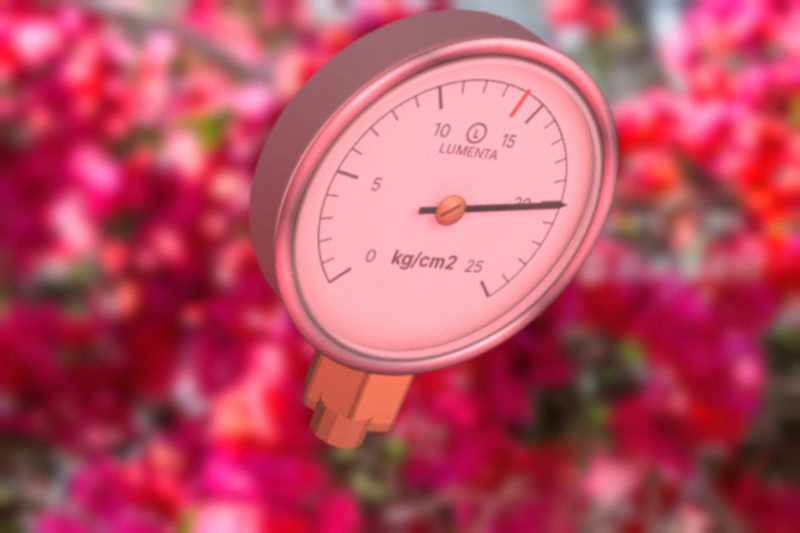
value=20 unit=kg/cm²
